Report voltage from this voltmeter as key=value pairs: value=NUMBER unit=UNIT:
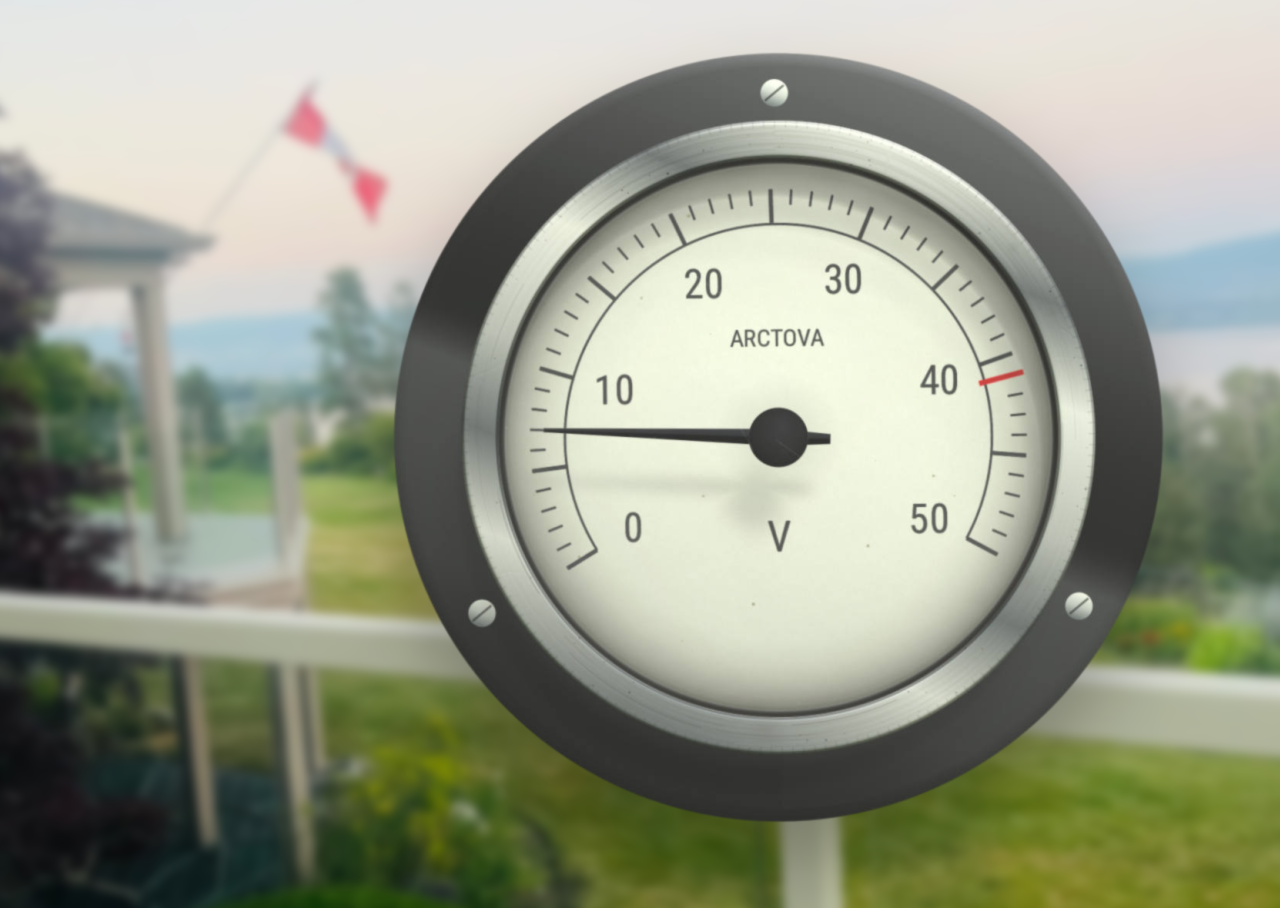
value=7 unit=V
